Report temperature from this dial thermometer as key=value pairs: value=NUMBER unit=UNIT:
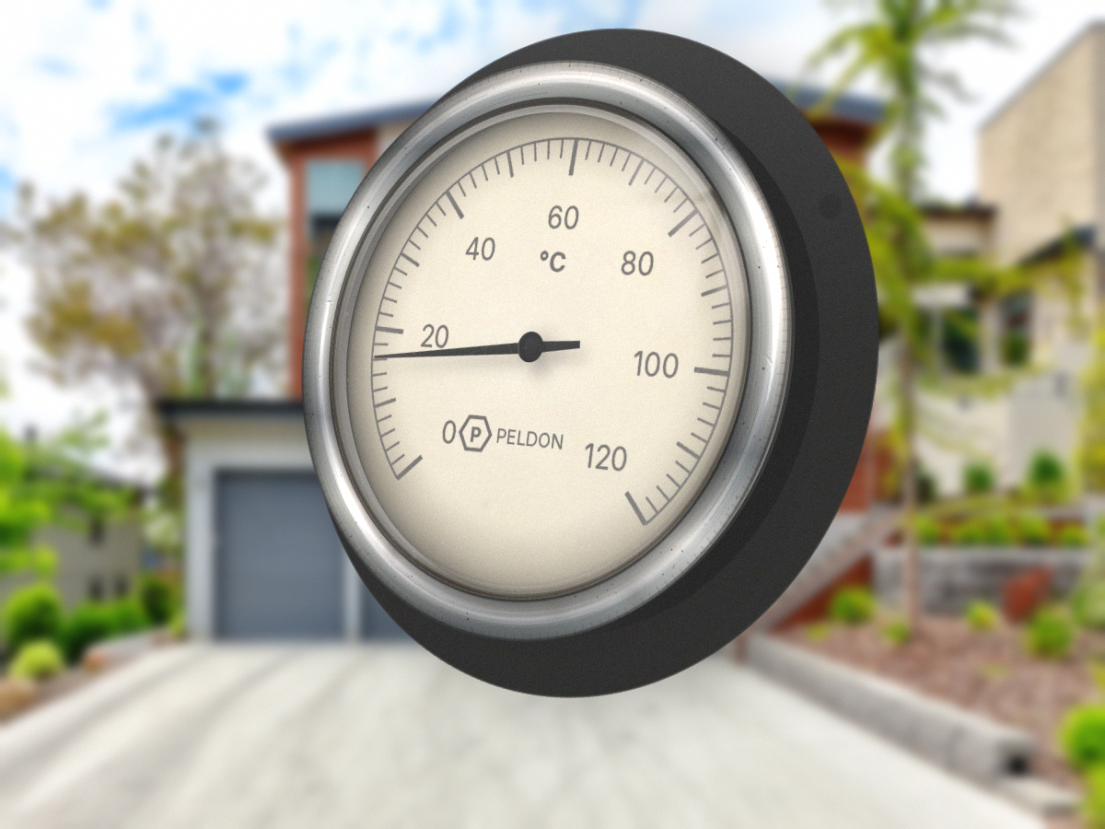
value=16 unit=°C
